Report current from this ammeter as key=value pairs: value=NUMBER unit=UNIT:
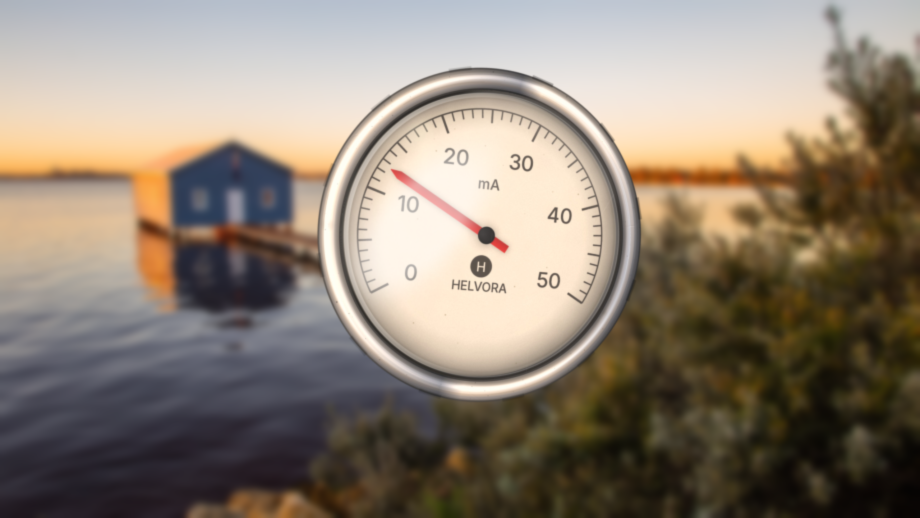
value=12.5 unit=mA
